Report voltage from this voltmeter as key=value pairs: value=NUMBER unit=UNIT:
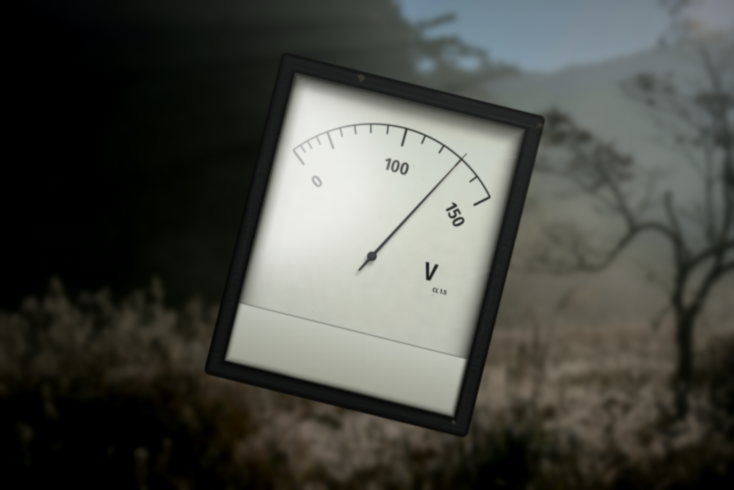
value=130 unit=V
